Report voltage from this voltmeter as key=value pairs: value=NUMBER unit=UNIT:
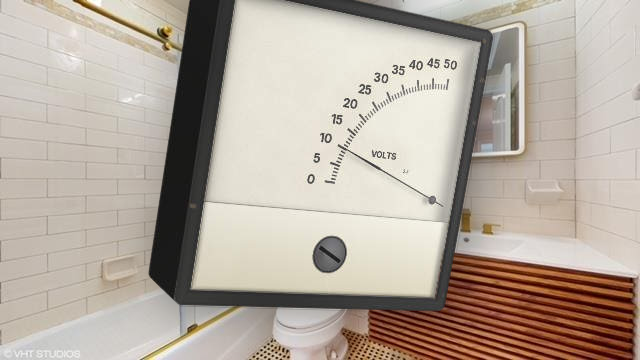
value=10 unit=V
